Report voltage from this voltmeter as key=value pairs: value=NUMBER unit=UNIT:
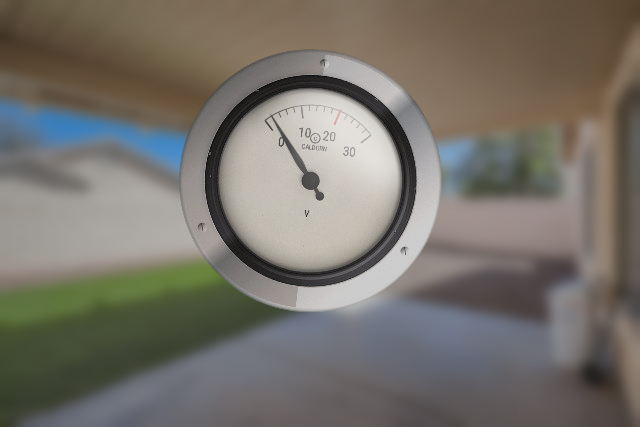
value=2 unit=V
